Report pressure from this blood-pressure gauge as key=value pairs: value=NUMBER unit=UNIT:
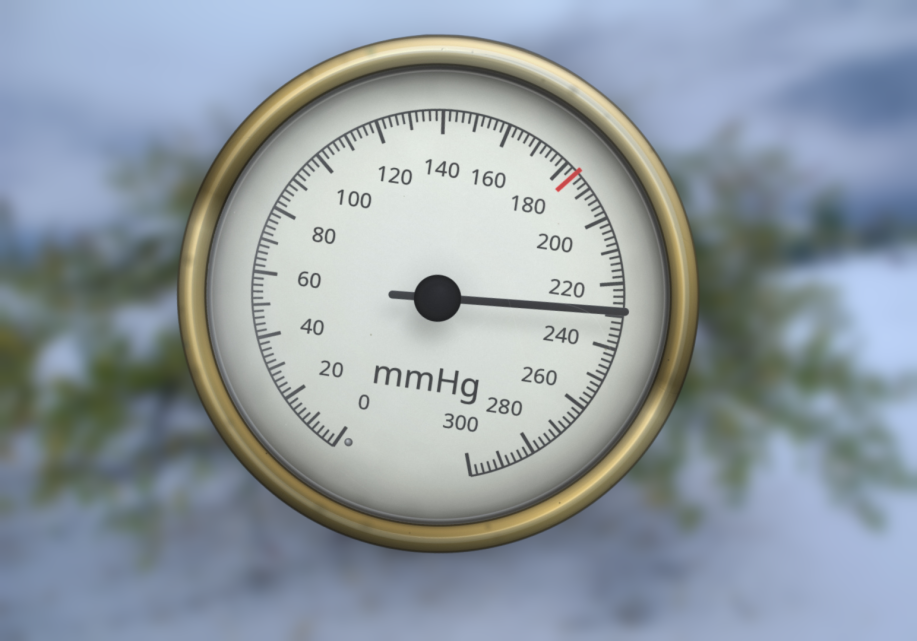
value=228 unit=mmHg
